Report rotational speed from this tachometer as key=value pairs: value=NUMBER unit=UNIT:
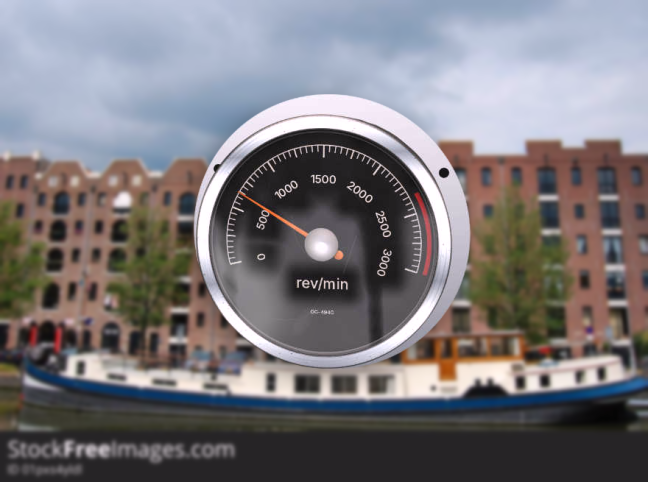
value=650 unit=rpm
